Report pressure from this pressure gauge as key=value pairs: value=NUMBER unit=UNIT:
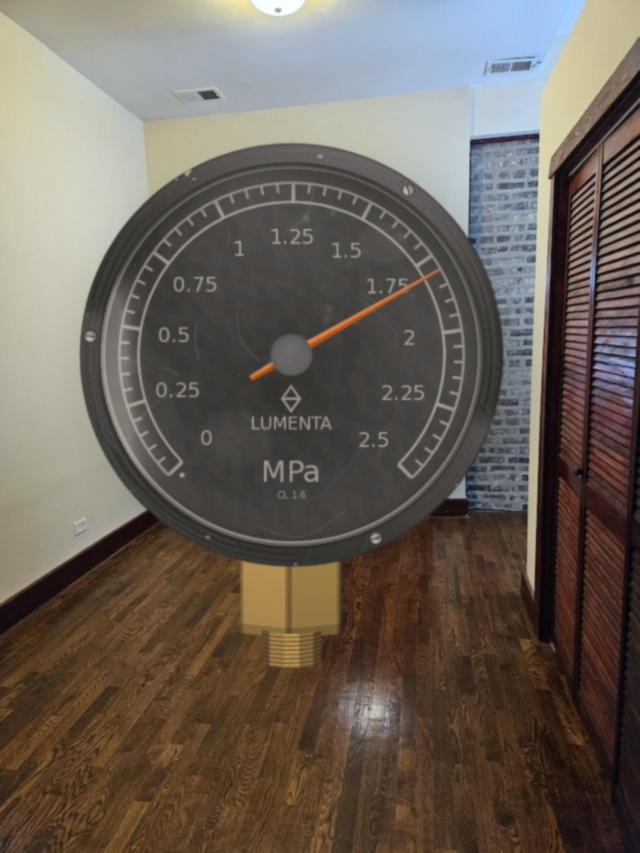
value=1.8 unit=MPa
